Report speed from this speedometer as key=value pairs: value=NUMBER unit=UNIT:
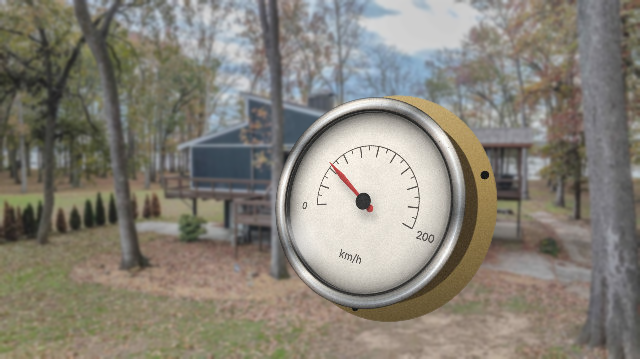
value=45 unit=km/h
